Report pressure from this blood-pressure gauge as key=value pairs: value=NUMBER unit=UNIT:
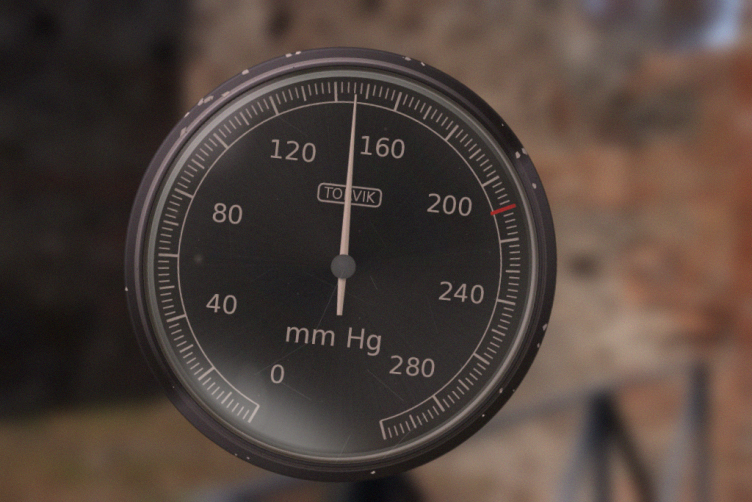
value=146 unit=mmHg
